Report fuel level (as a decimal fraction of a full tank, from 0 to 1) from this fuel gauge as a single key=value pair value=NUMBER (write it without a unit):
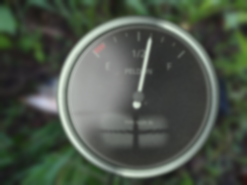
value=0.625
